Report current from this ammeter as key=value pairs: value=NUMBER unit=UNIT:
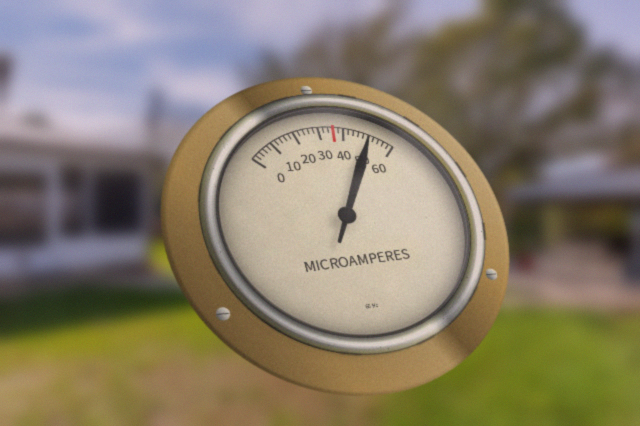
value=50 unit=µA
